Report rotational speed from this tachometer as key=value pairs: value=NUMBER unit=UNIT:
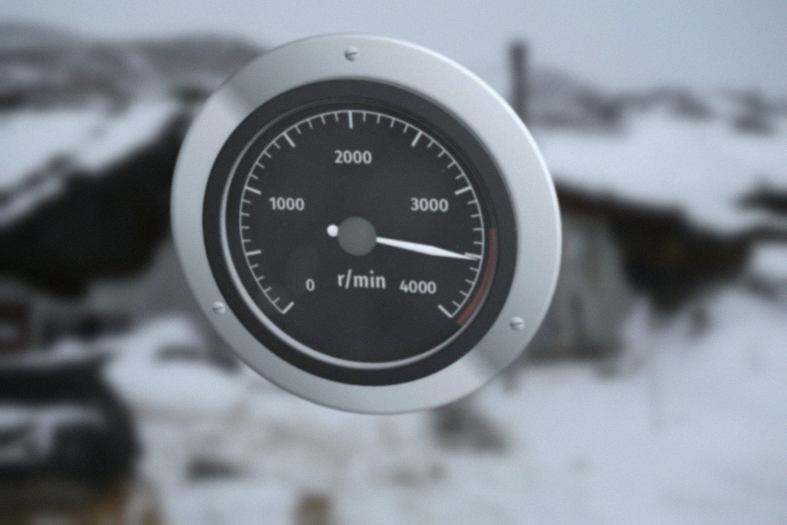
value=3500 unit=rpm
